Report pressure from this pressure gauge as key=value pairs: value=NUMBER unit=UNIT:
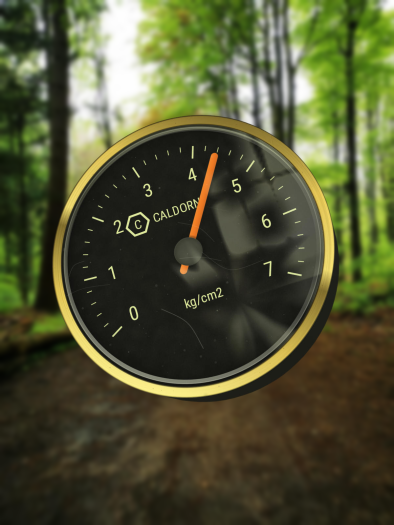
value=4.4 unit=kg/cm²
